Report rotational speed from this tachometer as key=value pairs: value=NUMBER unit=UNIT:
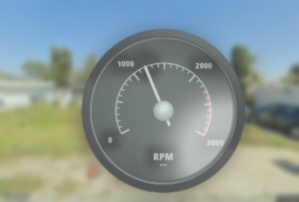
value=1200 unit=rpm
